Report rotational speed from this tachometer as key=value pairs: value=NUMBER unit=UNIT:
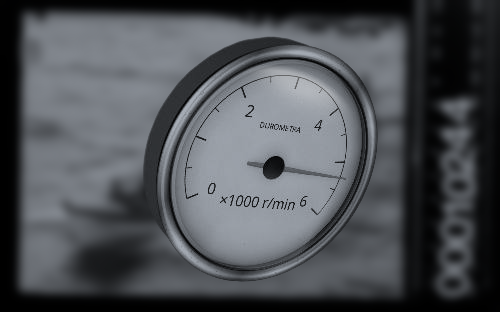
value=5250 unit=rpm
